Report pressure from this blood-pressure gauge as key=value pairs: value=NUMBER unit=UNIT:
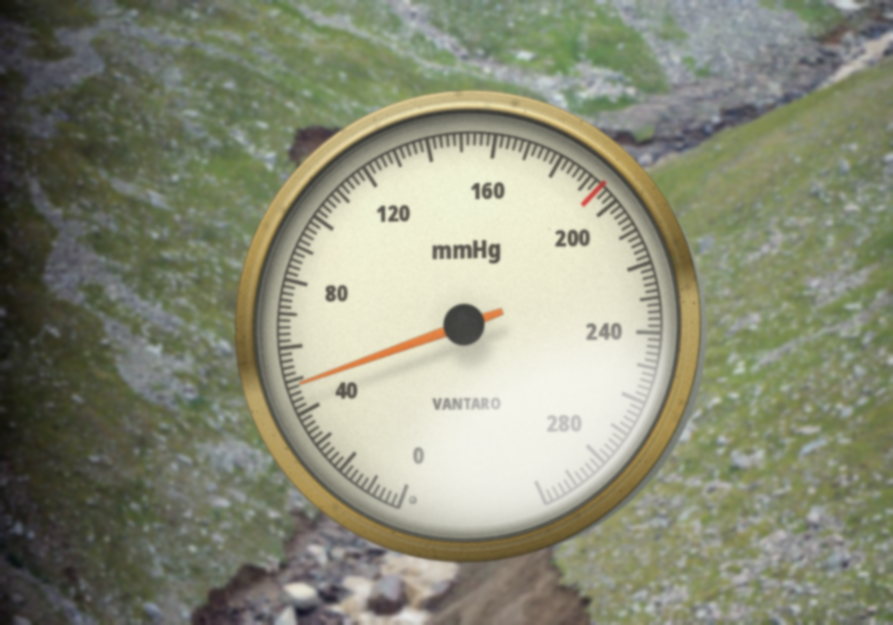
value=48 unit=mmHg
